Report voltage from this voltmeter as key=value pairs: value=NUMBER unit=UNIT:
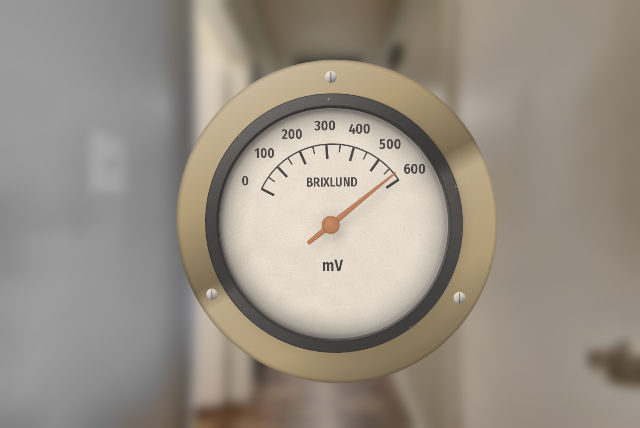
value=575 unit=mV
